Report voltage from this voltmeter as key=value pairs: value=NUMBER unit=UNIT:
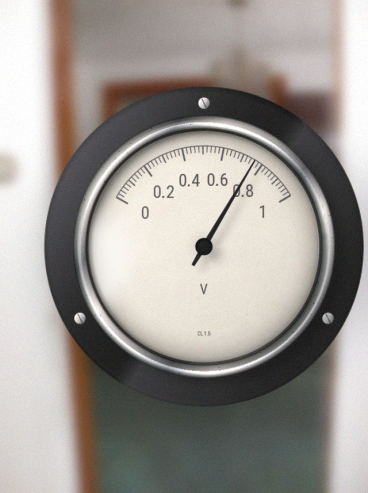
value=0.76 unit=V
